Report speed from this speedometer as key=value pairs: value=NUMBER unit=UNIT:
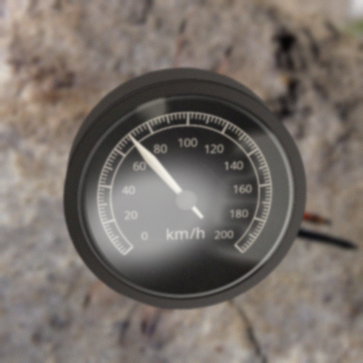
value=70 unit=km/h
